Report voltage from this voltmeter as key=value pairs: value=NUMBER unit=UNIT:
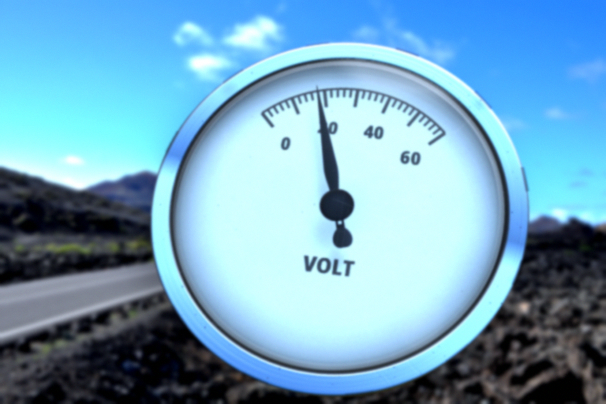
value=18 unit=V
